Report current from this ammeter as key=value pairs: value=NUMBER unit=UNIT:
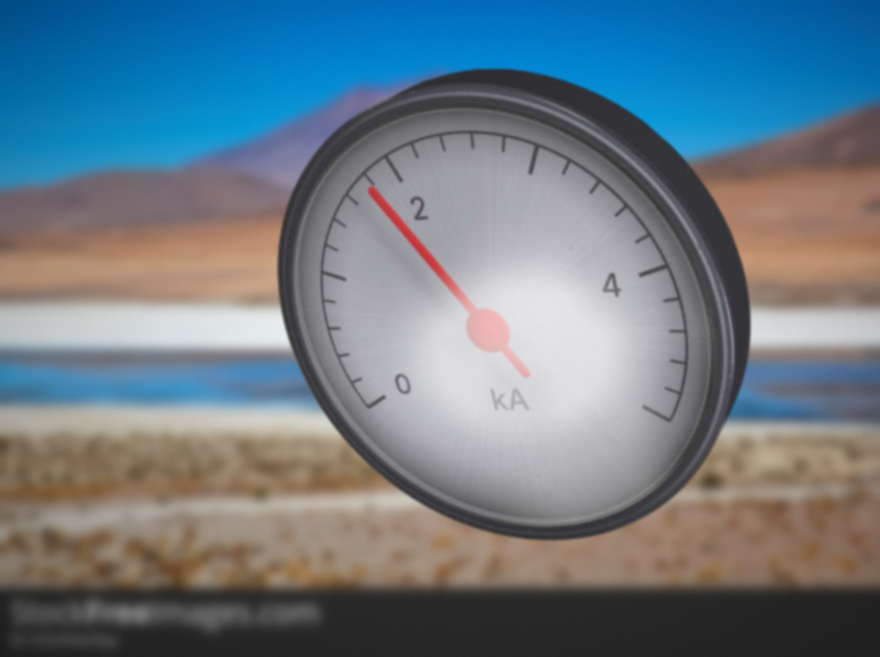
value=1.8 unit=kA
